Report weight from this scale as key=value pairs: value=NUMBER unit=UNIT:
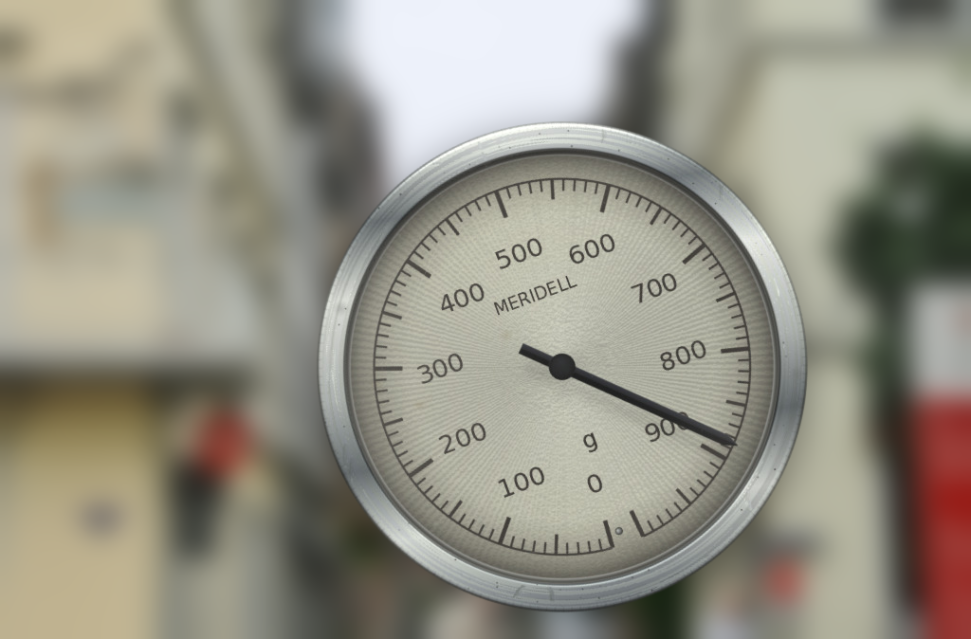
value=885 unit=g
